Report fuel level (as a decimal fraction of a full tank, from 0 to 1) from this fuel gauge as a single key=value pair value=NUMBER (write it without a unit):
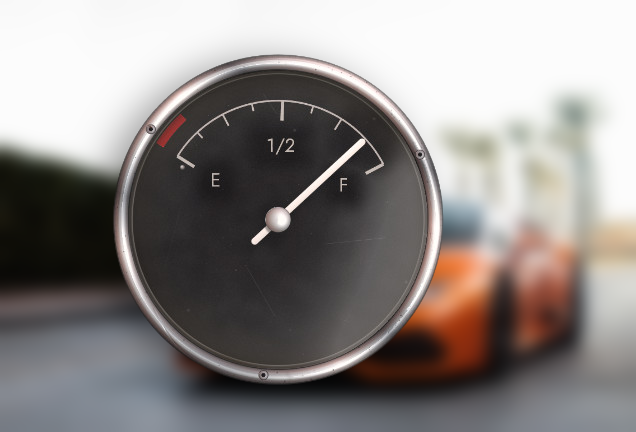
value=0.875
